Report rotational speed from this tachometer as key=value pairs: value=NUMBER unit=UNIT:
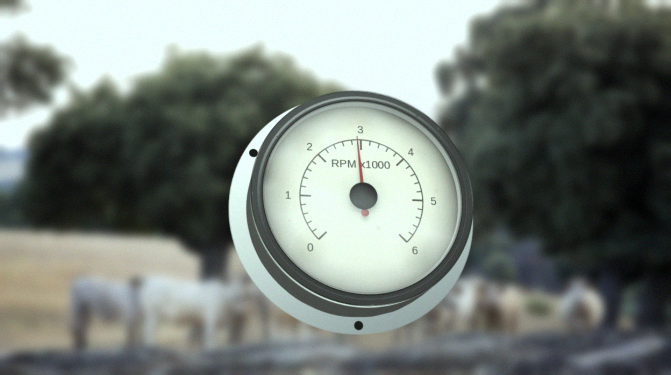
value=2900 unit=rpm
